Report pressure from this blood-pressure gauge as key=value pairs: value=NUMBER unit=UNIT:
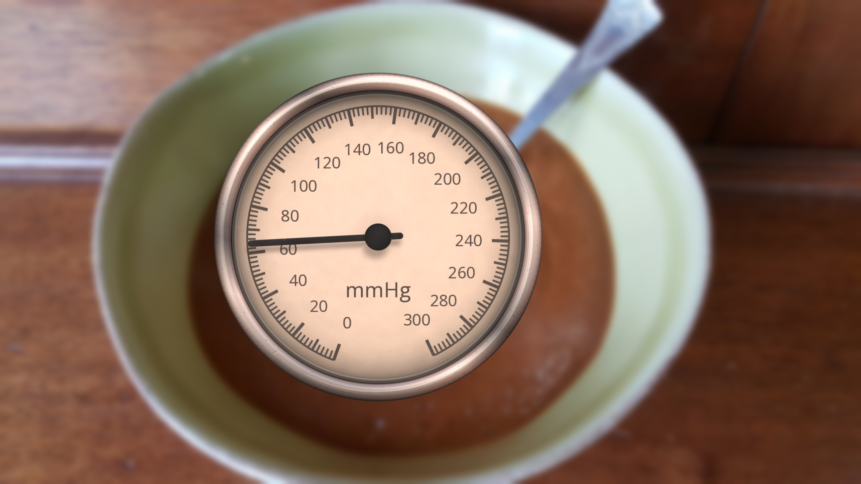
value=64 unit=mmHg
